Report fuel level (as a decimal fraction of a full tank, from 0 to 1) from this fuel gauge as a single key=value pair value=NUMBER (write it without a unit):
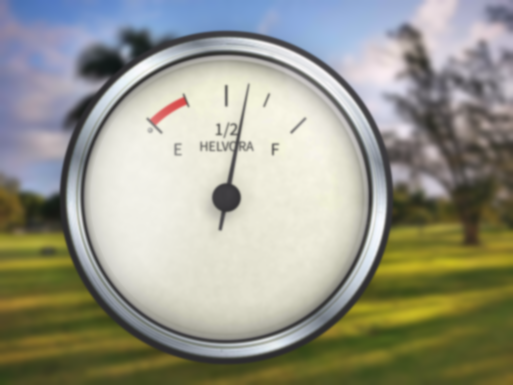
value=0.625
